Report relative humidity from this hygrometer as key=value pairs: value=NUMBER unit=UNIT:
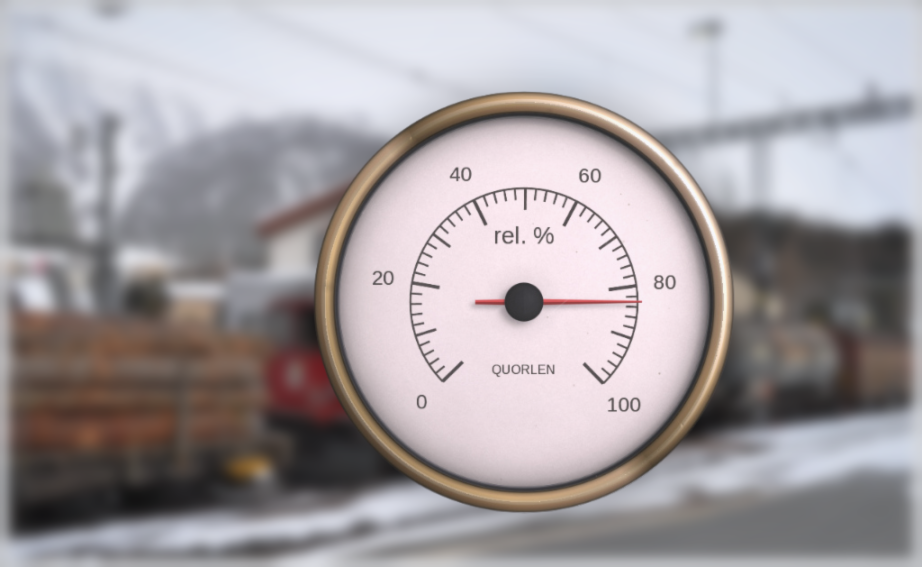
value=83 unit=%
